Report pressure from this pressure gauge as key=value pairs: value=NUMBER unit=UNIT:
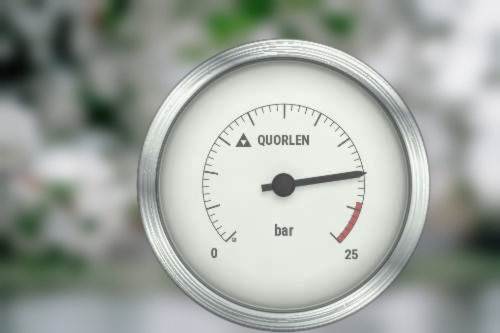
value=20 unit=bar
